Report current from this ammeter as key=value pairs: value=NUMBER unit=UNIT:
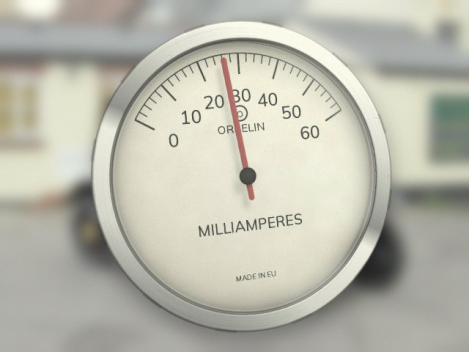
value=26 unit=mA
